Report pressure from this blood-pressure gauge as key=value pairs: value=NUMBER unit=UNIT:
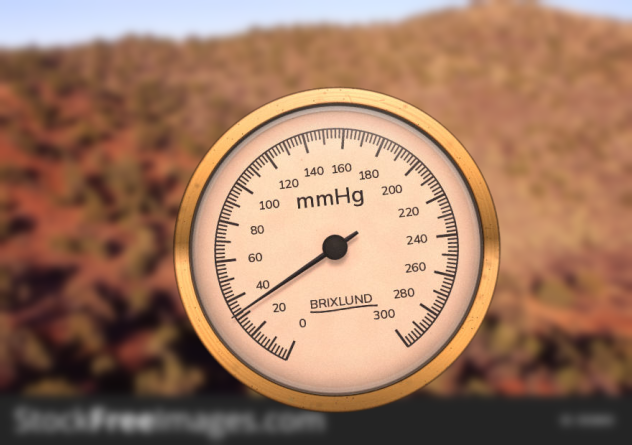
value=32 unit=mmHg
